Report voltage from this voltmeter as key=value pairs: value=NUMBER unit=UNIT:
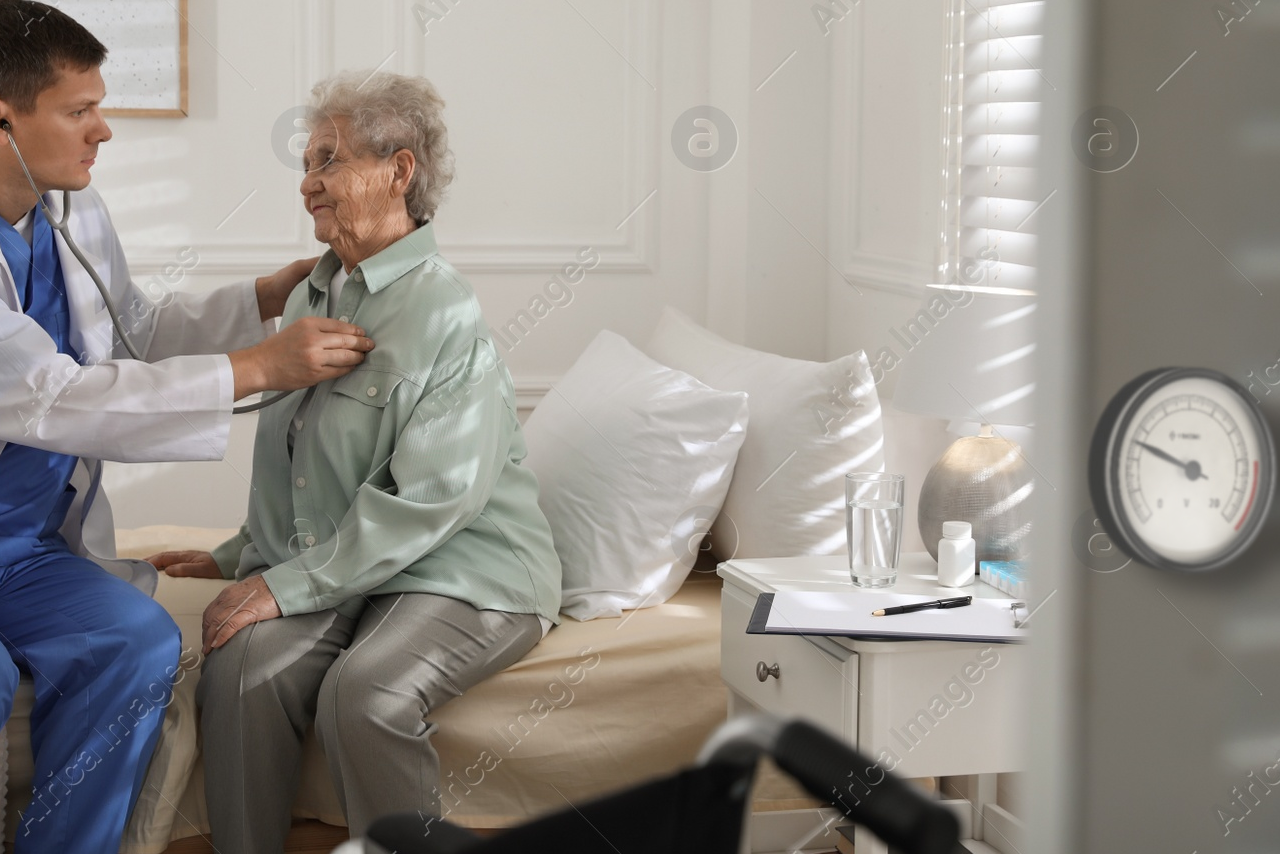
value=5 unit=V
